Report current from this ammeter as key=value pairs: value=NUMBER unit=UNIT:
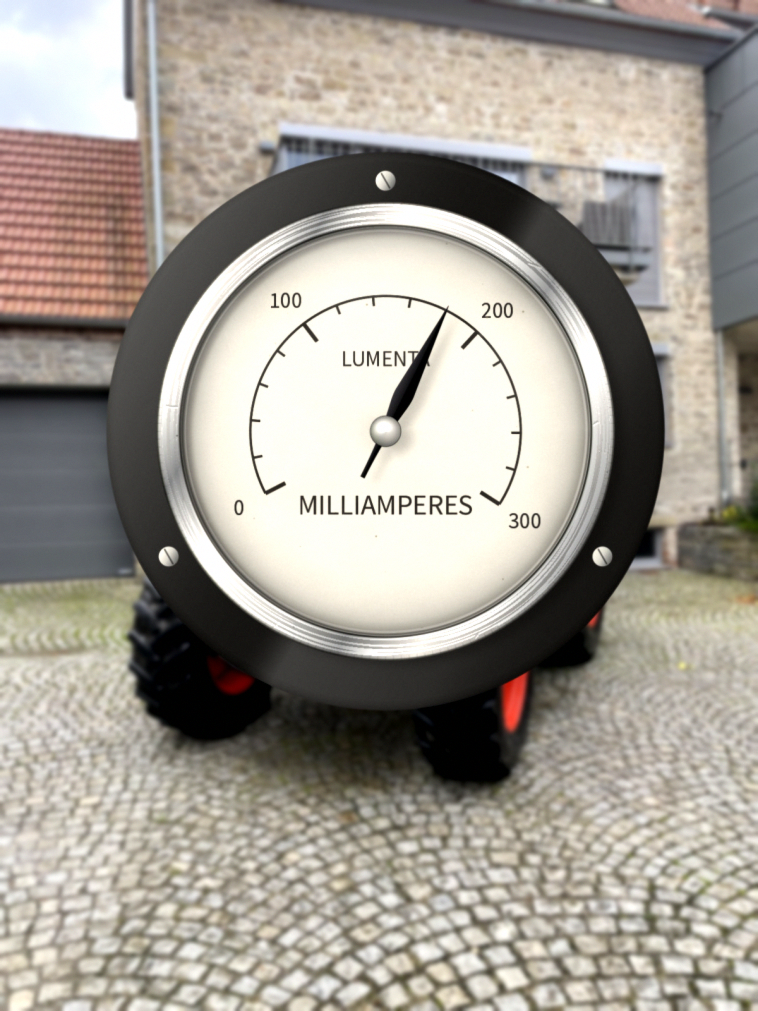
value=180 unit=mA
